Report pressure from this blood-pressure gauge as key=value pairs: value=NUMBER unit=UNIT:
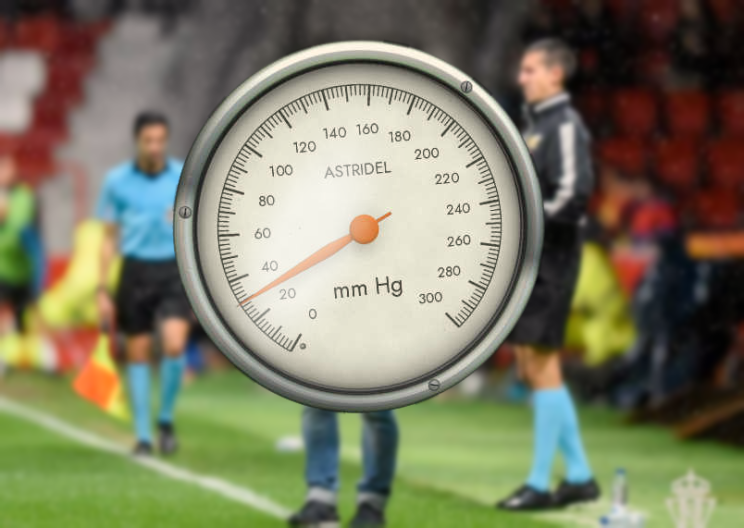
value=30 unit=mmHg
